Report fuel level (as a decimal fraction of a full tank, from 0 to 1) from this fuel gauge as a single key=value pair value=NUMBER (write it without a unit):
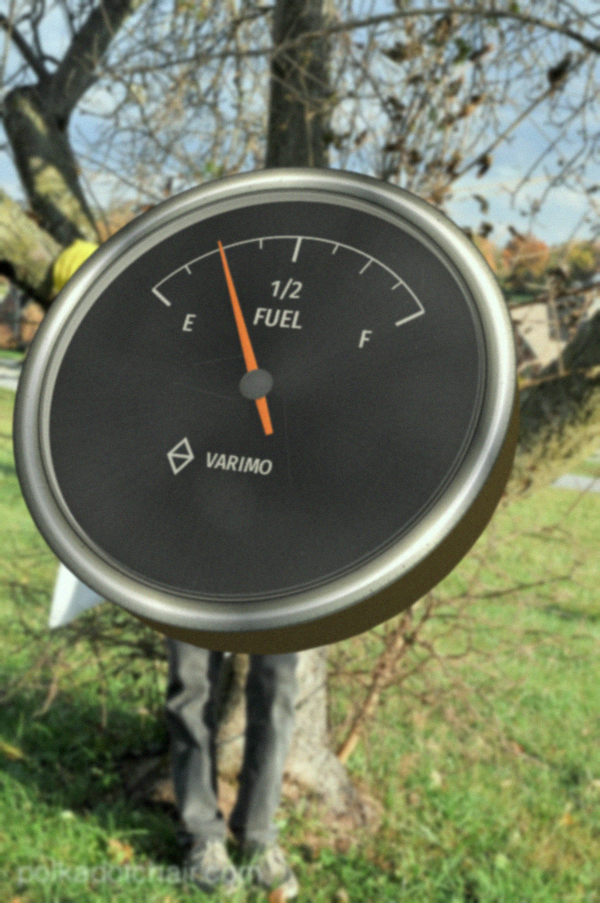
value=0.25
